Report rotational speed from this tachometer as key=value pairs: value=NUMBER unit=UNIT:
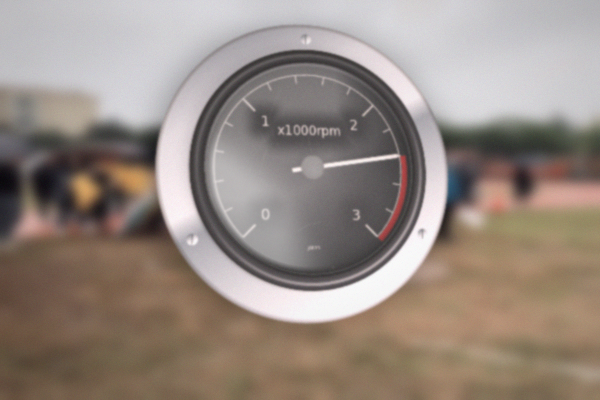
value=2400 unit=rpm
